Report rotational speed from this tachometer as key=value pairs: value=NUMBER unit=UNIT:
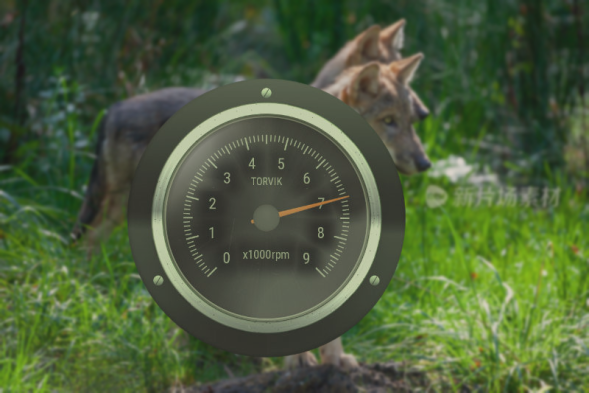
value=7000 unit=rpm
